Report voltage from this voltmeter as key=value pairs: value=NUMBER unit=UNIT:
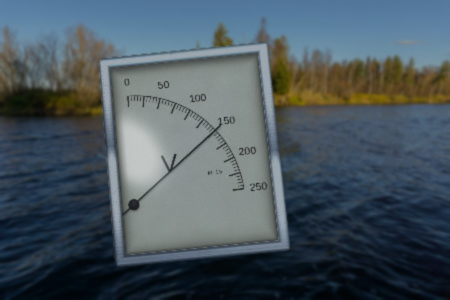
value=150 unit=V
